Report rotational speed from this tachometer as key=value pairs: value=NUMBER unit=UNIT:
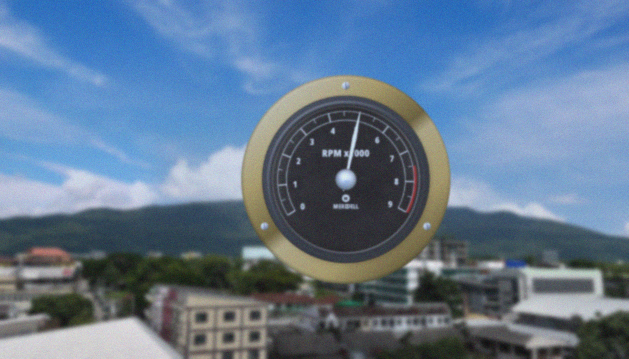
value=5000 unit=rpm
